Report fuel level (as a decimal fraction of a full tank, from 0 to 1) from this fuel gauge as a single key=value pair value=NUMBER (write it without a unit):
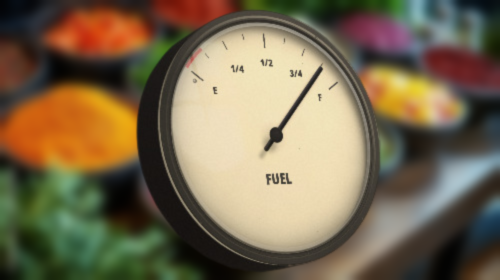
value=0.875
